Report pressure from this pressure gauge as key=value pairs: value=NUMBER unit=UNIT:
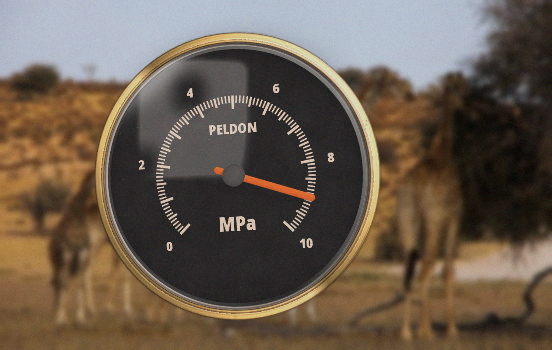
value=9 unit=MPa
